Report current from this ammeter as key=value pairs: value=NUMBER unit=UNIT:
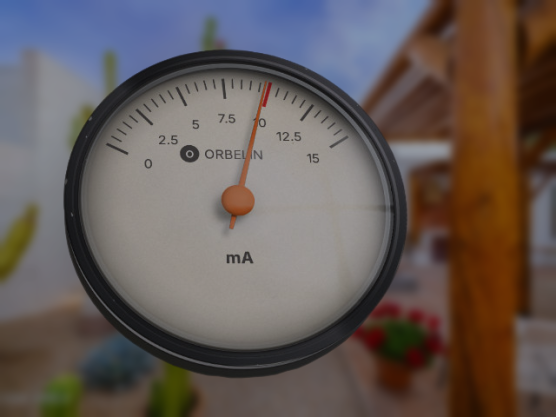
value=9.75 unit=mA
